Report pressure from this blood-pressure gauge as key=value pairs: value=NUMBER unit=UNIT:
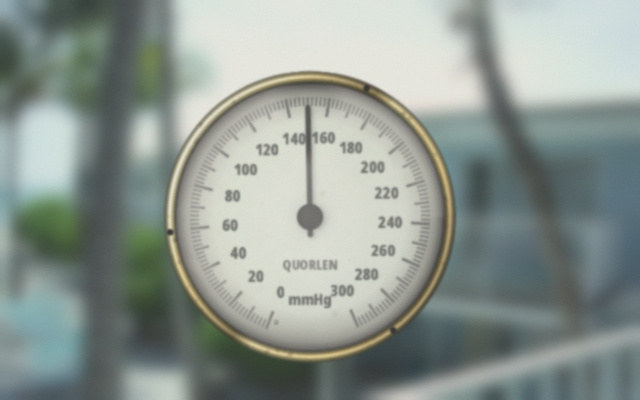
value=150 unit=mmHg
